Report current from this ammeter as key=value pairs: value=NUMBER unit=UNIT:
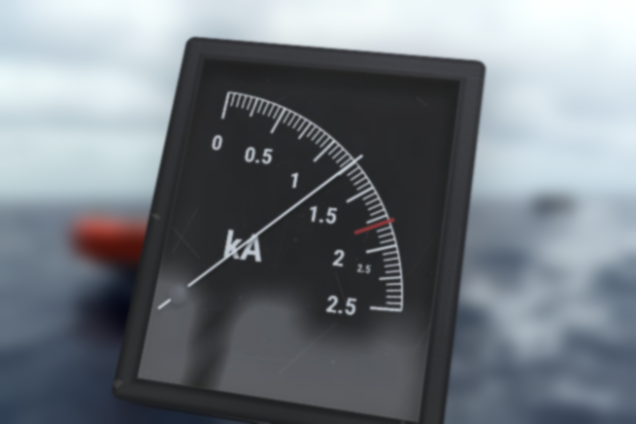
value=1.25 unit=kA
